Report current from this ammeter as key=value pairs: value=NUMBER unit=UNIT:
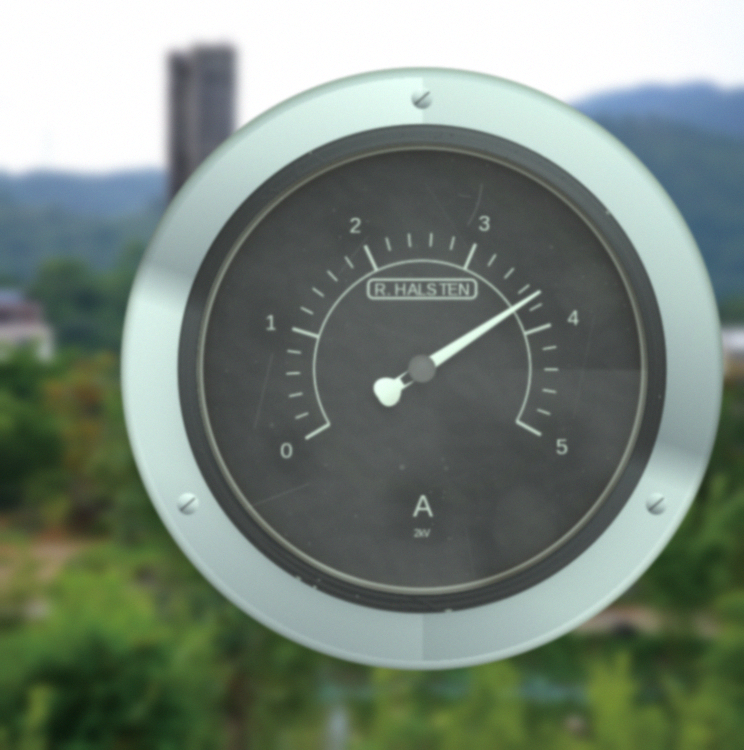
value=3.7 unit=A
